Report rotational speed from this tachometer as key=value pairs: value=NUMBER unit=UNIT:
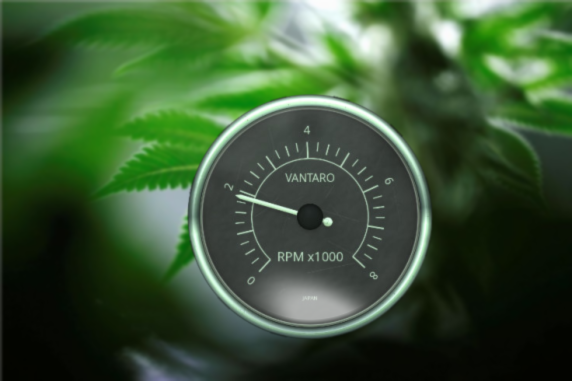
value=1875 unit=rpm
